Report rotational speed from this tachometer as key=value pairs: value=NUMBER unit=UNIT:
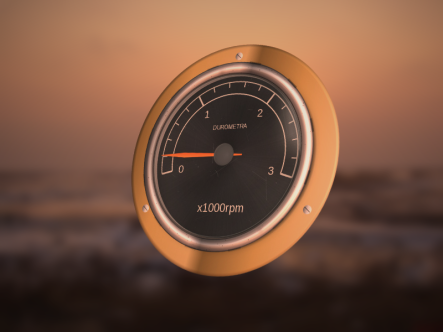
value=200 unit=rpm
